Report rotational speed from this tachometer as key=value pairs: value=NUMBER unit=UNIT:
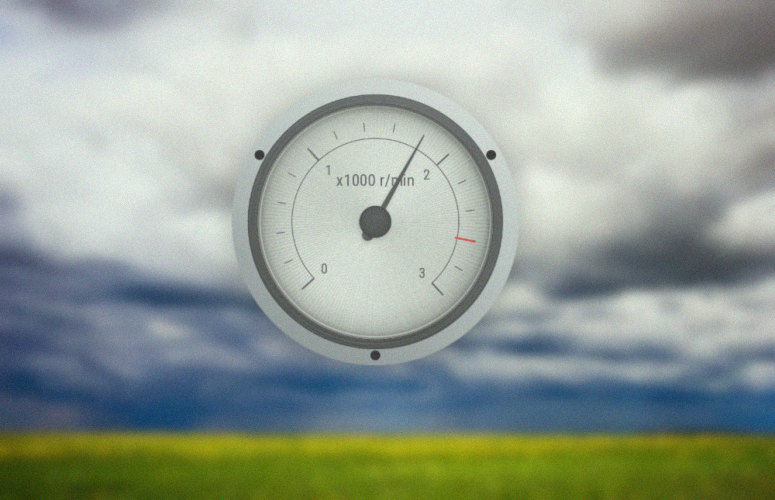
value=1800 unit=rpm
